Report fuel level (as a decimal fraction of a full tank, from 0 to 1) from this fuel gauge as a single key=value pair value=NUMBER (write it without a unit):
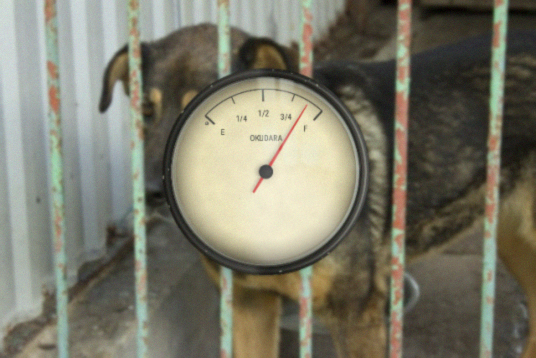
value=0.875
